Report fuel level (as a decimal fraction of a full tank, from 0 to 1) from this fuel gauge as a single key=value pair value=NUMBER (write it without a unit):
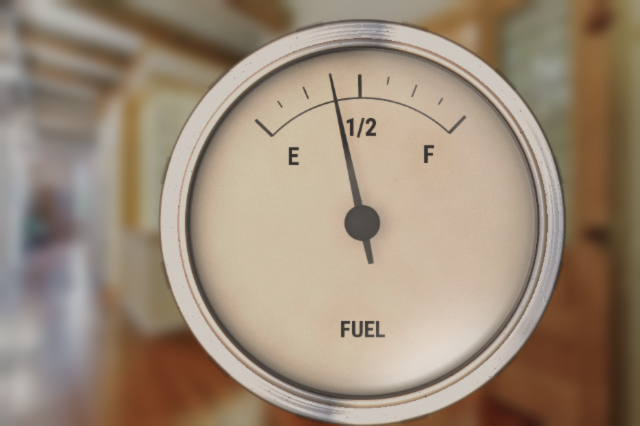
value=0.375
